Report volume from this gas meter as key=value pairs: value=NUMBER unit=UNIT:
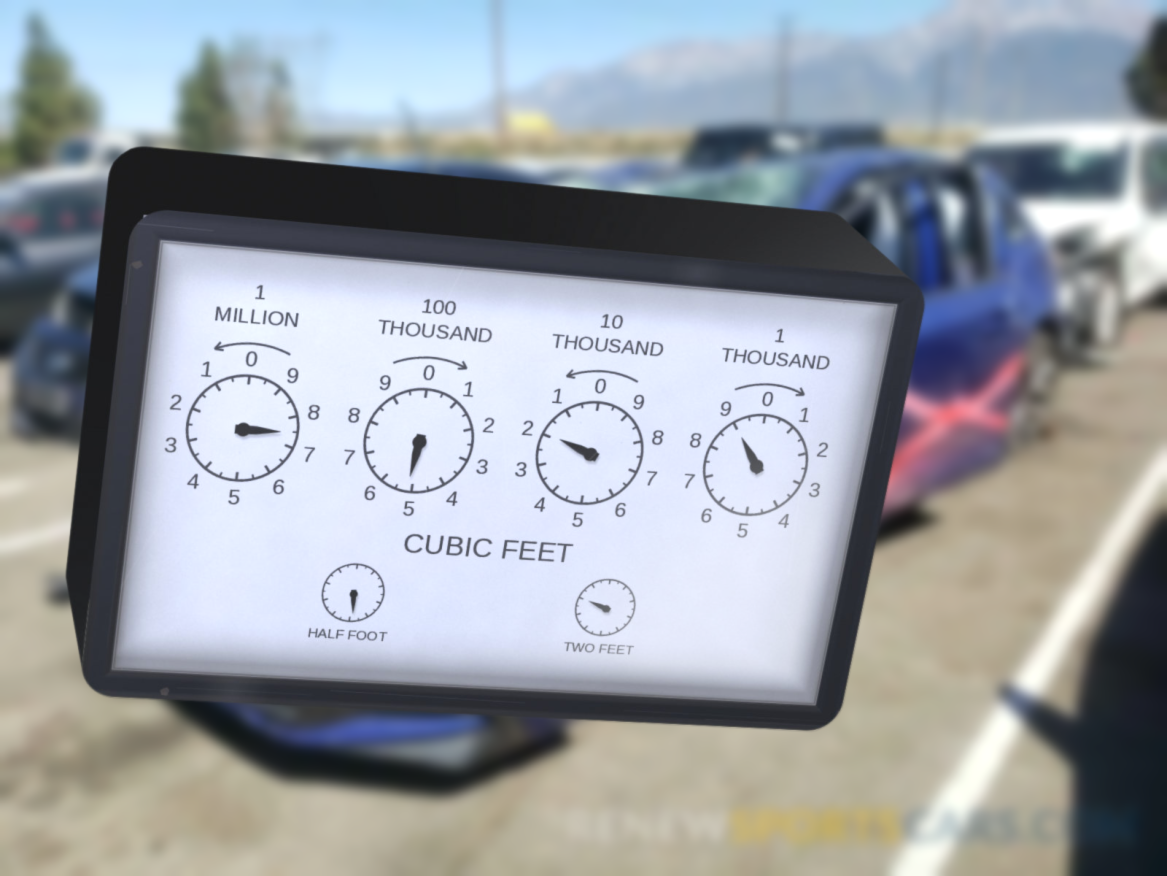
value=751900 unit=ft³
